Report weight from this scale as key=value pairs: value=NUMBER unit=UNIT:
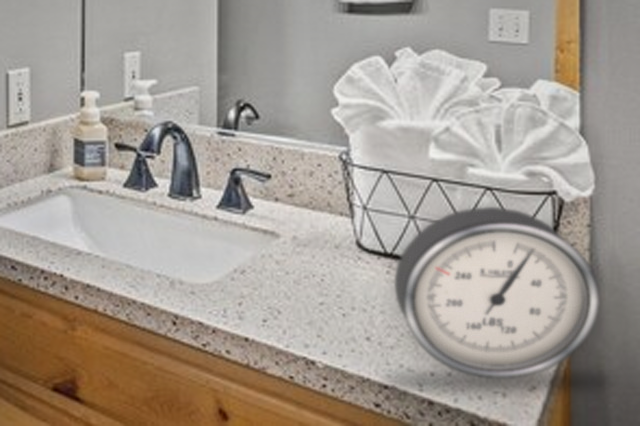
value=10 unit=lb
